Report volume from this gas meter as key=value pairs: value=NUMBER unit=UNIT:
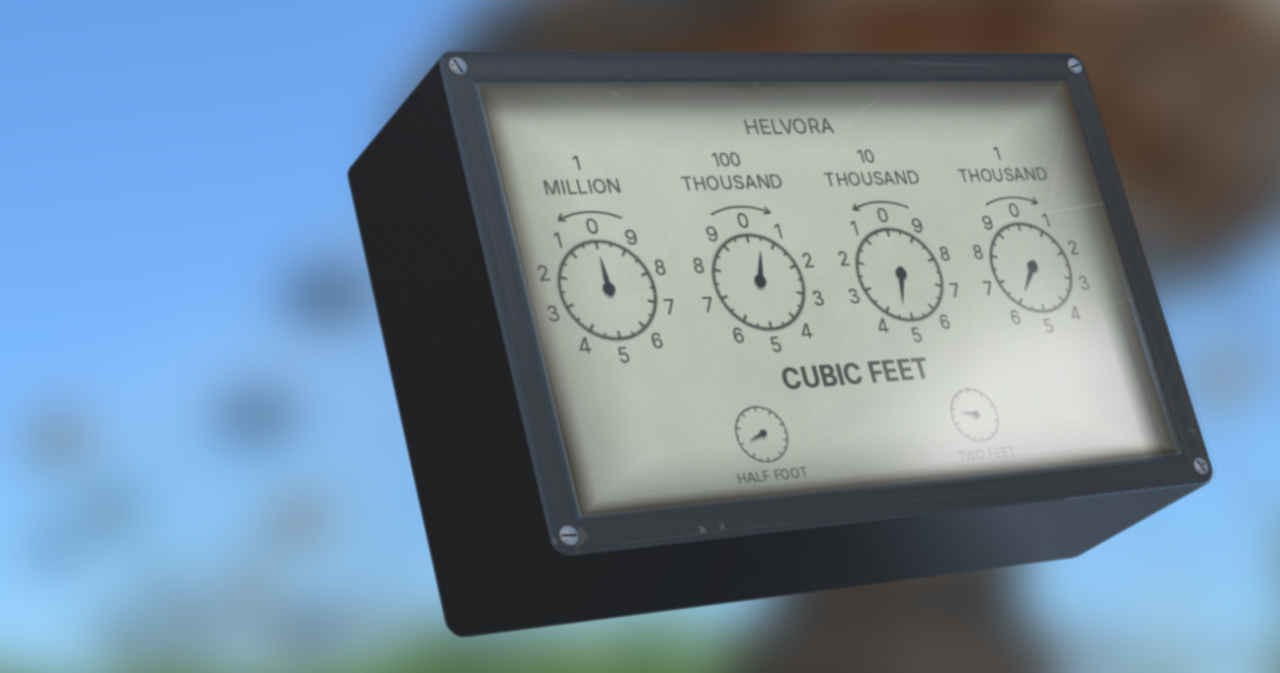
value=4600 unit=ft³
